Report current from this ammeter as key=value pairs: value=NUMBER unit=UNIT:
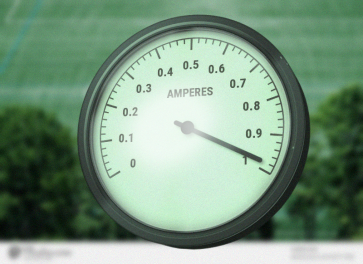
value=0.98 unit=A
